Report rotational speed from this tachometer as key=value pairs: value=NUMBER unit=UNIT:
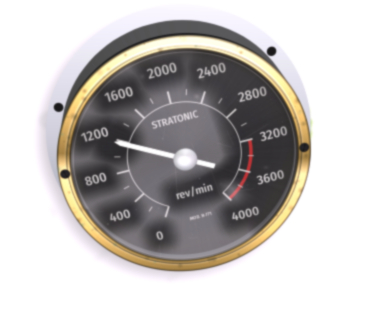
value=1200 unit=rpm
